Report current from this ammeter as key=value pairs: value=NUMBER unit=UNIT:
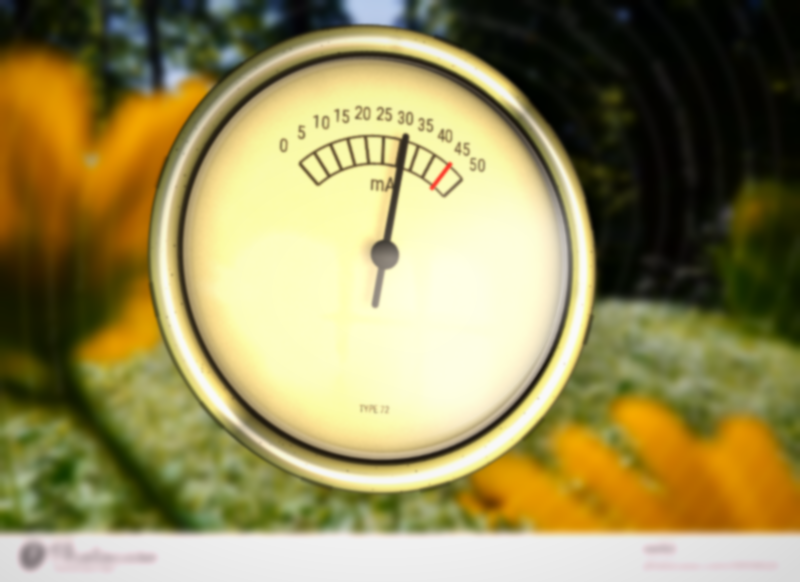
value=30 unit=mA
